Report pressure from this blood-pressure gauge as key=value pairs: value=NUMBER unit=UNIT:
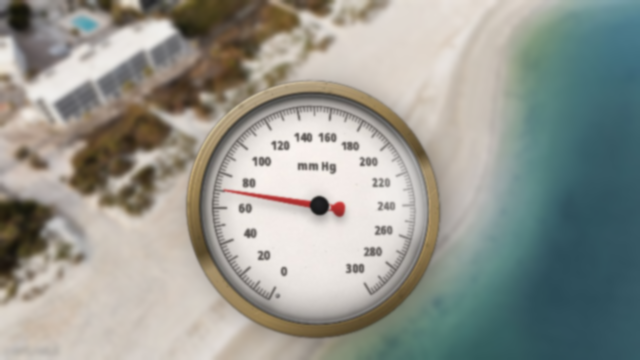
value=70 unit=mmHg
